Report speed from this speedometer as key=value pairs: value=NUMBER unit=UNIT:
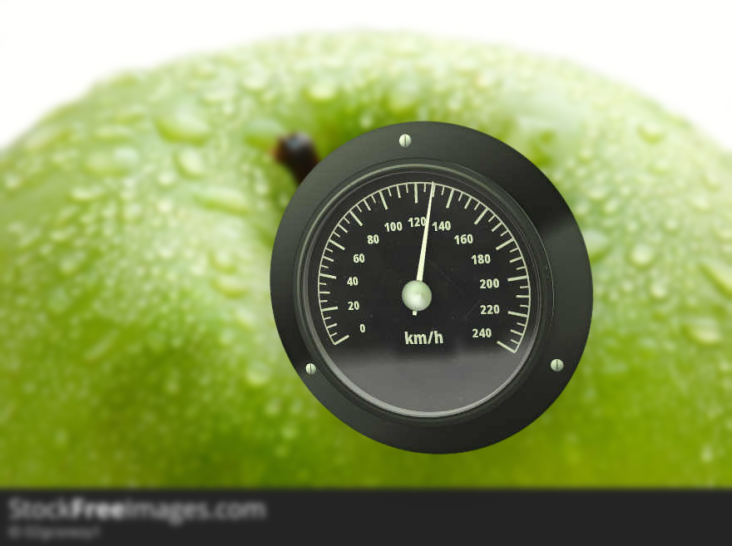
value=130 unit=km/h
